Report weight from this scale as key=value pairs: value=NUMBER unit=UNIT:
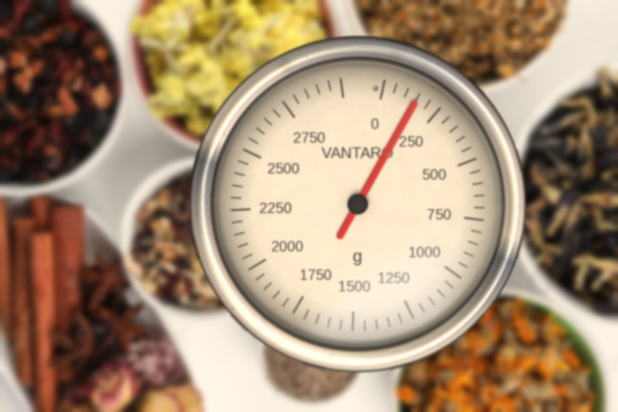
value=150 unit=g
